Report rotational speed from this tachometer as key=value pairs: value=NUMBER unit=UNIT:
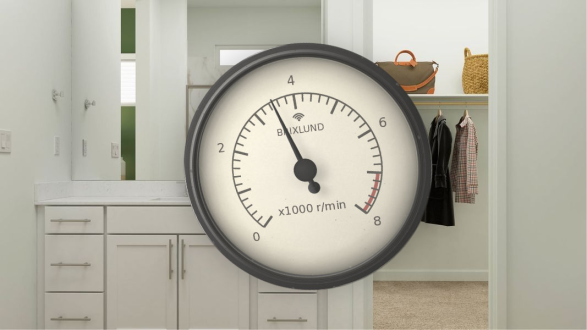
value=3500 unit=rpm
